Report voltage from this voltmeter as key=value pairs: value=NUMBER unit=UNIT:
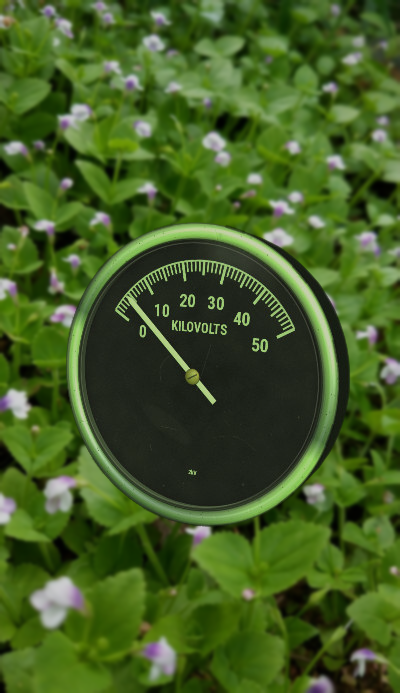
value=5 unit=kV
